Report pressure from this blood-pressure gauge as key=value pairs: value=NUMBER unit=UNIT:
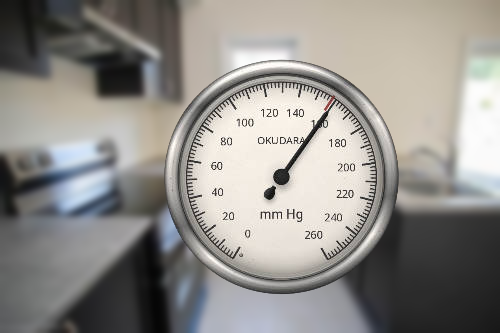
value=160 unit=mmHg
